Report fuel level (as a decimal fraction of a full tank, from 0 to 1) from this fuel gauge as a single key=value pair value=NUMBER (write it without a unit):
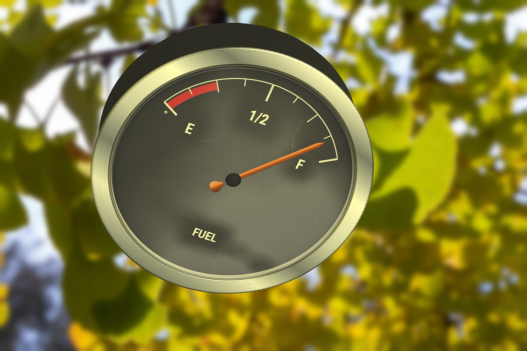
value=0.875
